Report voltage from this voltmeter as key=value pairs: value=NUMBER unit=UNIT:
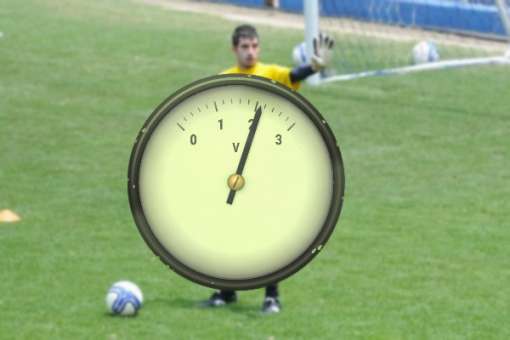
value=2.1 unit=V
